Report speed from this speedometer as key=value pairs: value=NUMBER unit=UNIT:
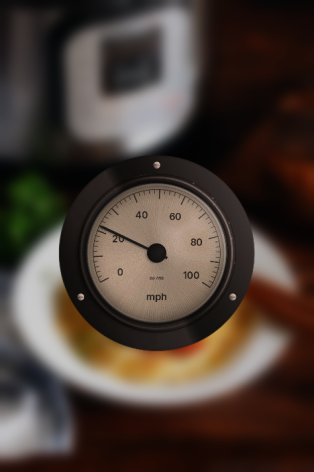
value=22 unit=mph
